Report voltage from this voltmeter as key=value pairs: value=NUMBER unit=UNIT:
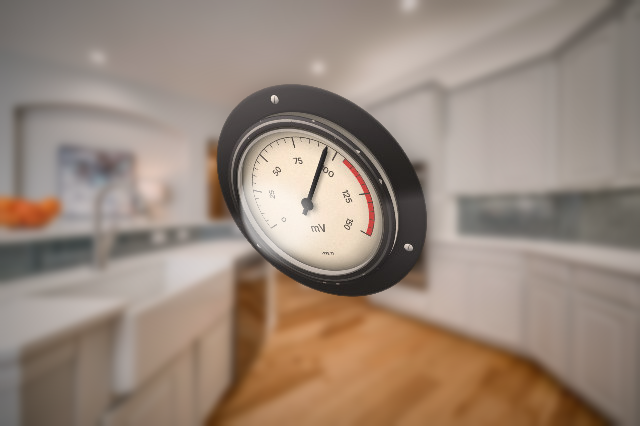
value=95 unit=mV
